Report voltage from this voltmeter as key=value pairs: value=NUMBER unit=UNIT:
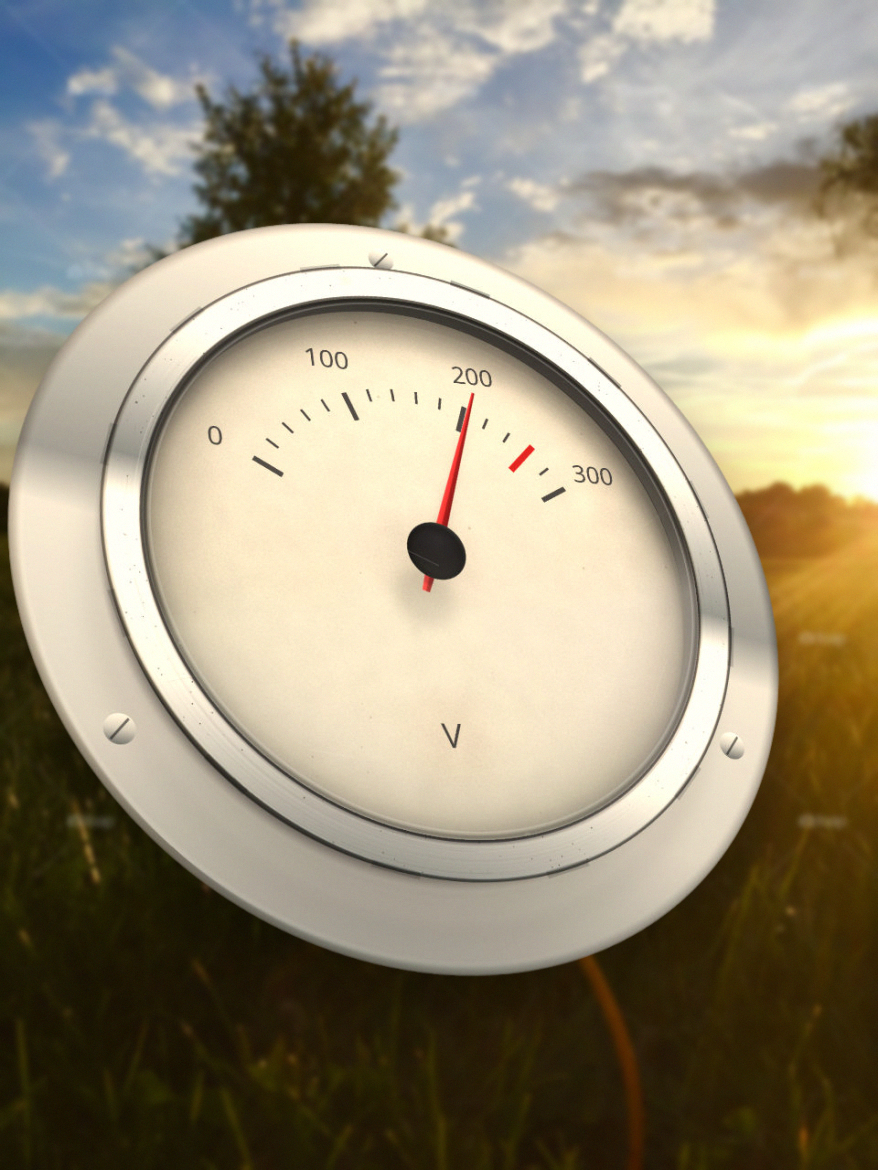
value=200 unit=V
